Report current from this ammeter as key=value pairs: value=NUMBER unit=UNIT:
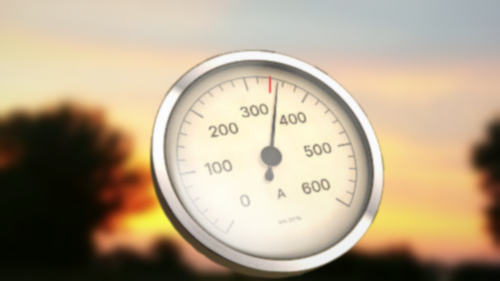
value=350 unit=A
